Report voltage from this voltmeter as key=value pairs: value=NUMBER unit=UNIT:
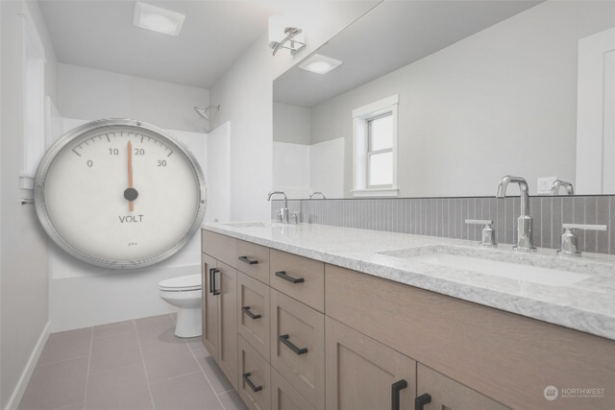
value=16 unit=V
